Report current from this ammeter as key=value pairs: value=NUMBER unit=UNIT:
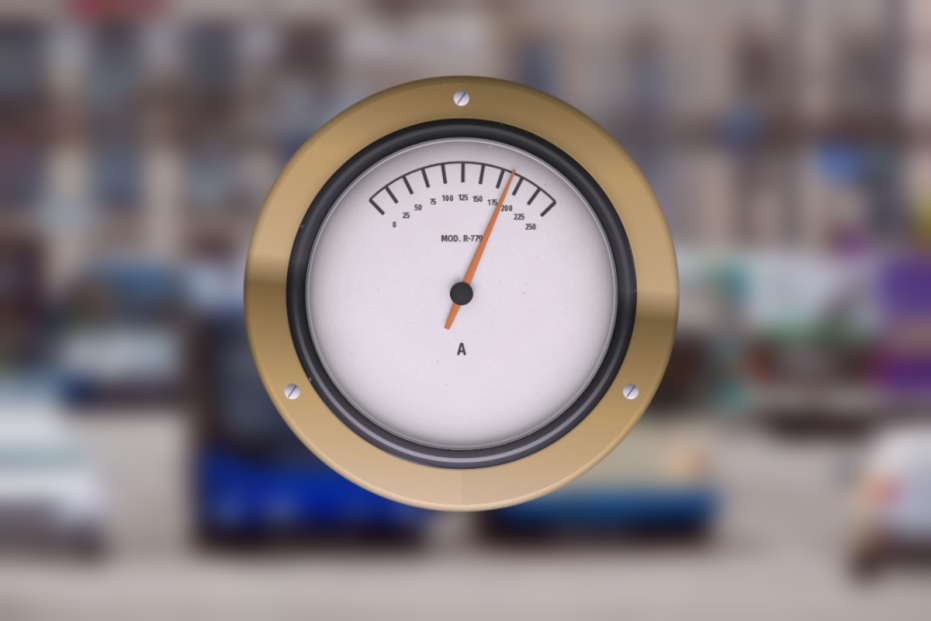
value=187.5 unit=A
